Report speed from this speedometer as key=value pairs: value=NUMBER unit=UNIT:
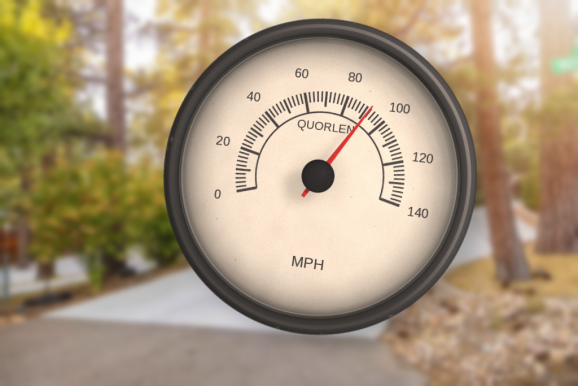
value=92 unit=mph
